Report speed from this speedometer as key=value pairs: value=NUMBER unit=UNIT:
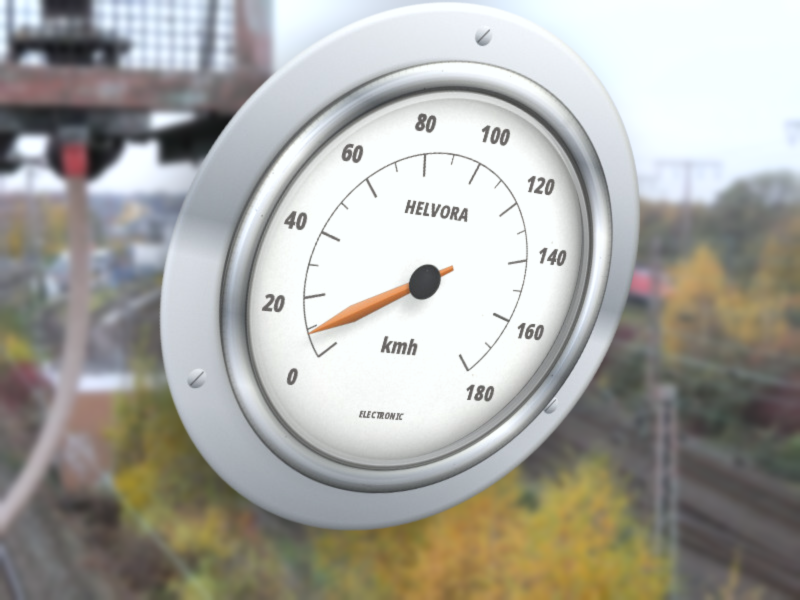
value=10 unit=km/h
